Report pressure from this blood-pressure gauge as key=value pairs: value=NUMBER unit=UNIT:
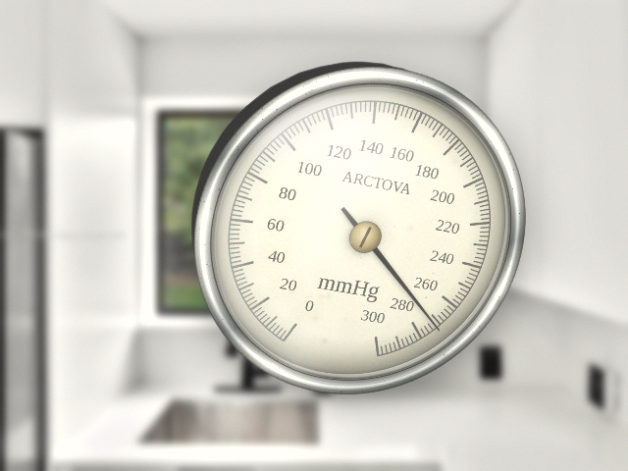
value=272 unit=mmHg
